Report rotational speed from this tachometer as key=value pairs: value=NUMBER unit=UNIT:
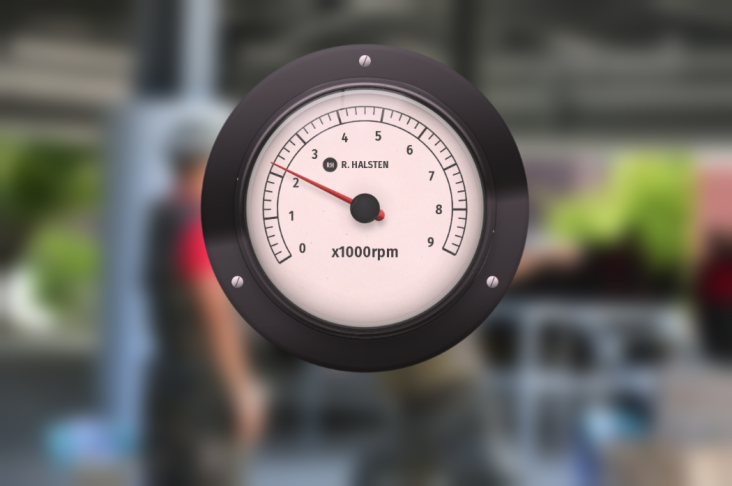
value=2200 unit=rpm
